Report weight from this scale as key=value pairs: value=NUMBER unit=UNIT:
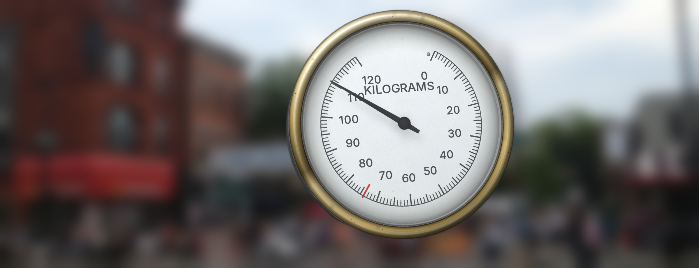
value=110 unit=kg
